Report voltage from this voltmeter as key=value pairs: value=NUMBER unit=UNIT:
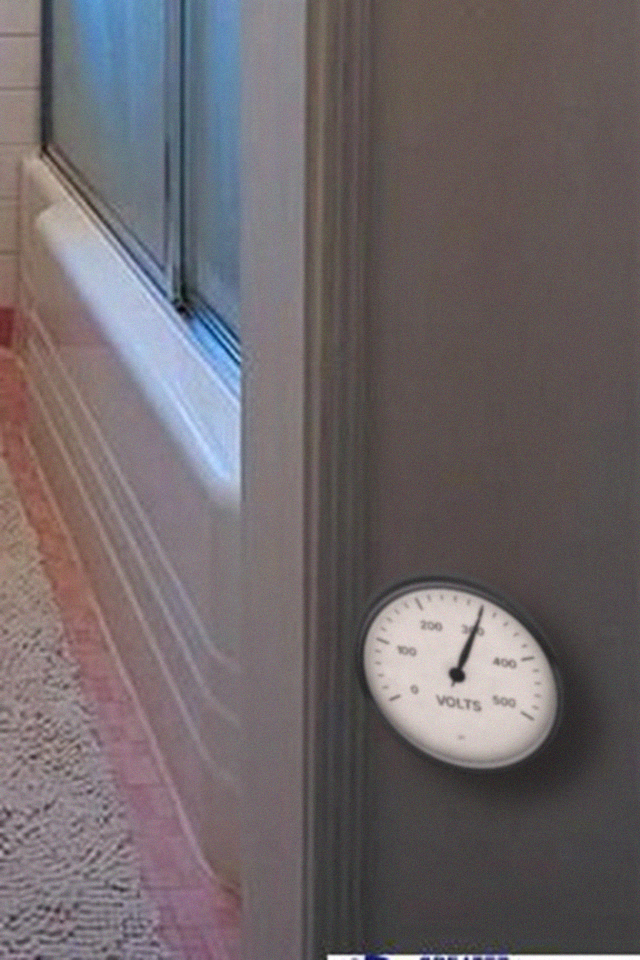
value=300 unit=V
